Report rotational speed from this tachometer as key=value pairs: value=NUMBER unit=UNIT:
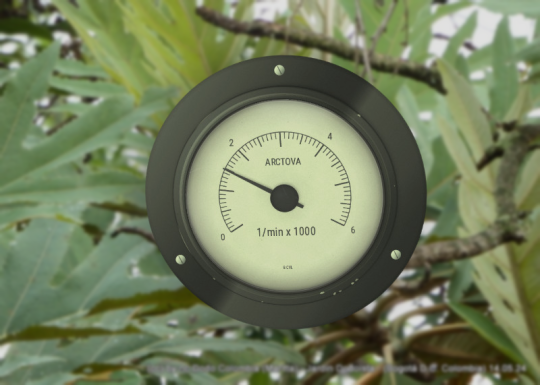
value=1500 unit=rpm
